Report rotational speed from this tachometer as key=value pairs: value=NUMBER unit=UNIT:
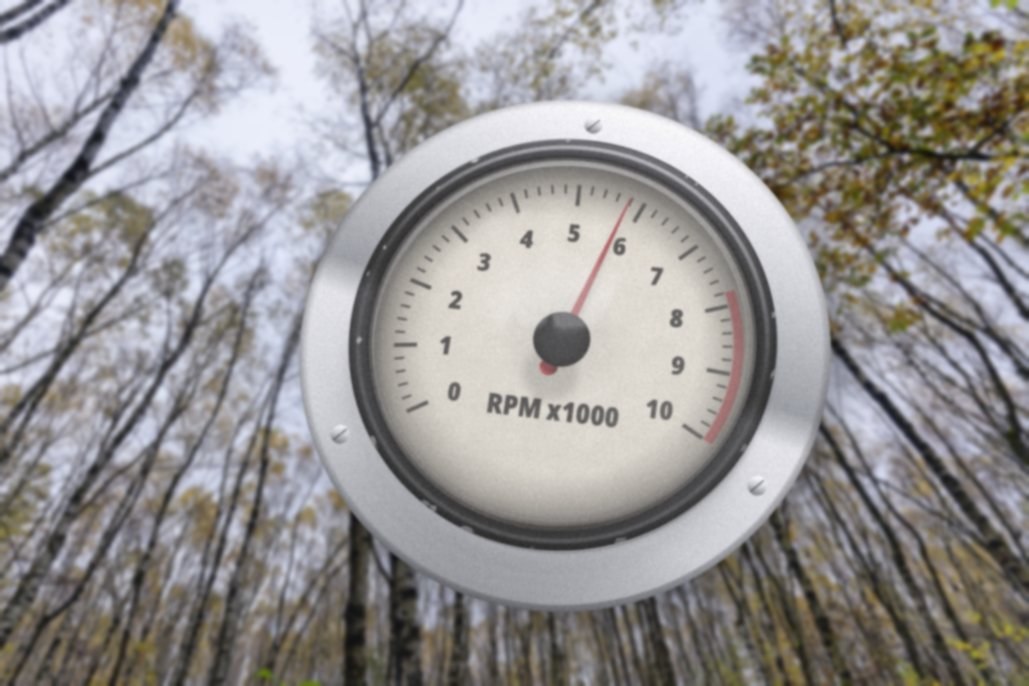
value=5800 unit=rpm
